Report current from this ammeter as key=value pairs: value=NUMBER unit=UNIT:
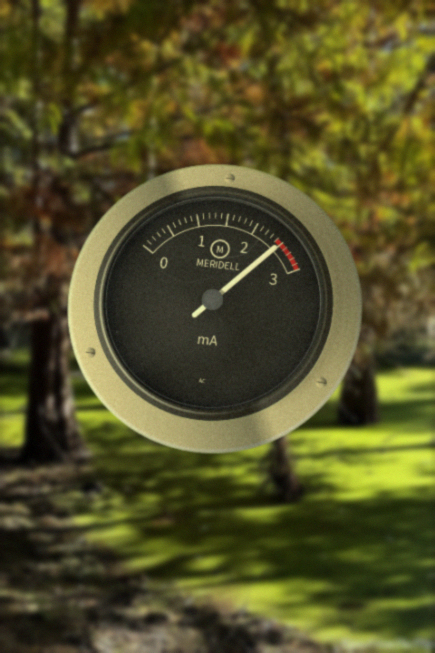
value=2.5 unit=mA
